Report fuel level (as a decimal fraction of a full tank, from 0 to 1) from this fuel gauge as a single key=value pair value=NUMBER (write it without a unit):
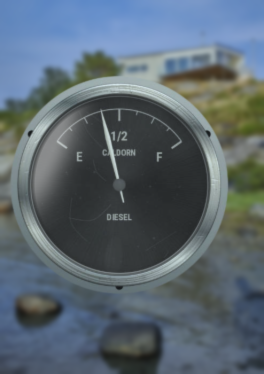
value=0.375
